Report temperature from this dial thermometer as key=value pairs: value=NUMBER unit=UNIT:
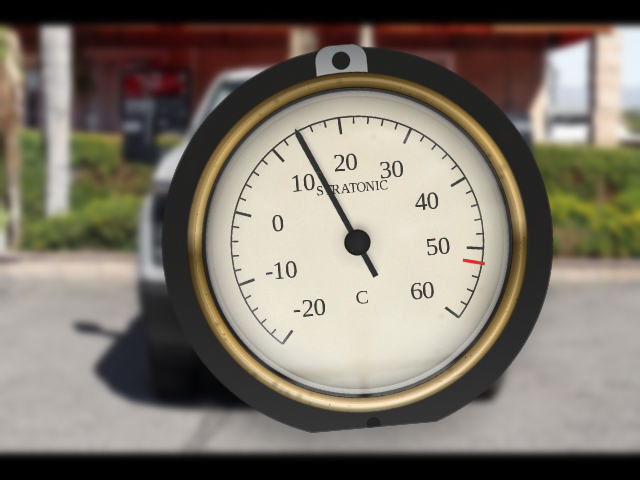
value=14 unit=°C
